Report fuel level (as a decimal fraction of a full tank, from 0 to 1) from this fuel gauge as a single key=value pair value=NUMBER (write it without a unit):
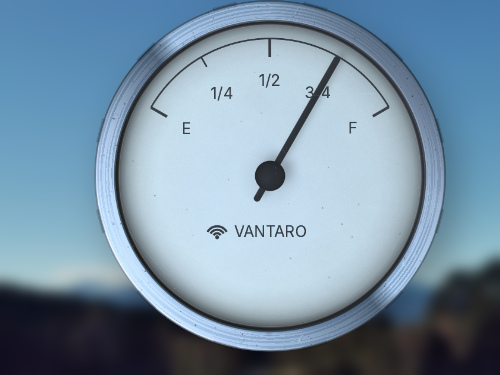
value=0.75
